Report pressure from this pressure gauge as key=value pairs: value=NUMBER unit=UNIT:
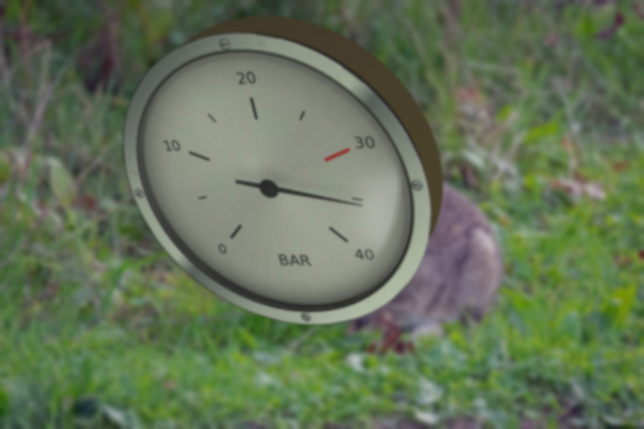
value=35 unit=bar
